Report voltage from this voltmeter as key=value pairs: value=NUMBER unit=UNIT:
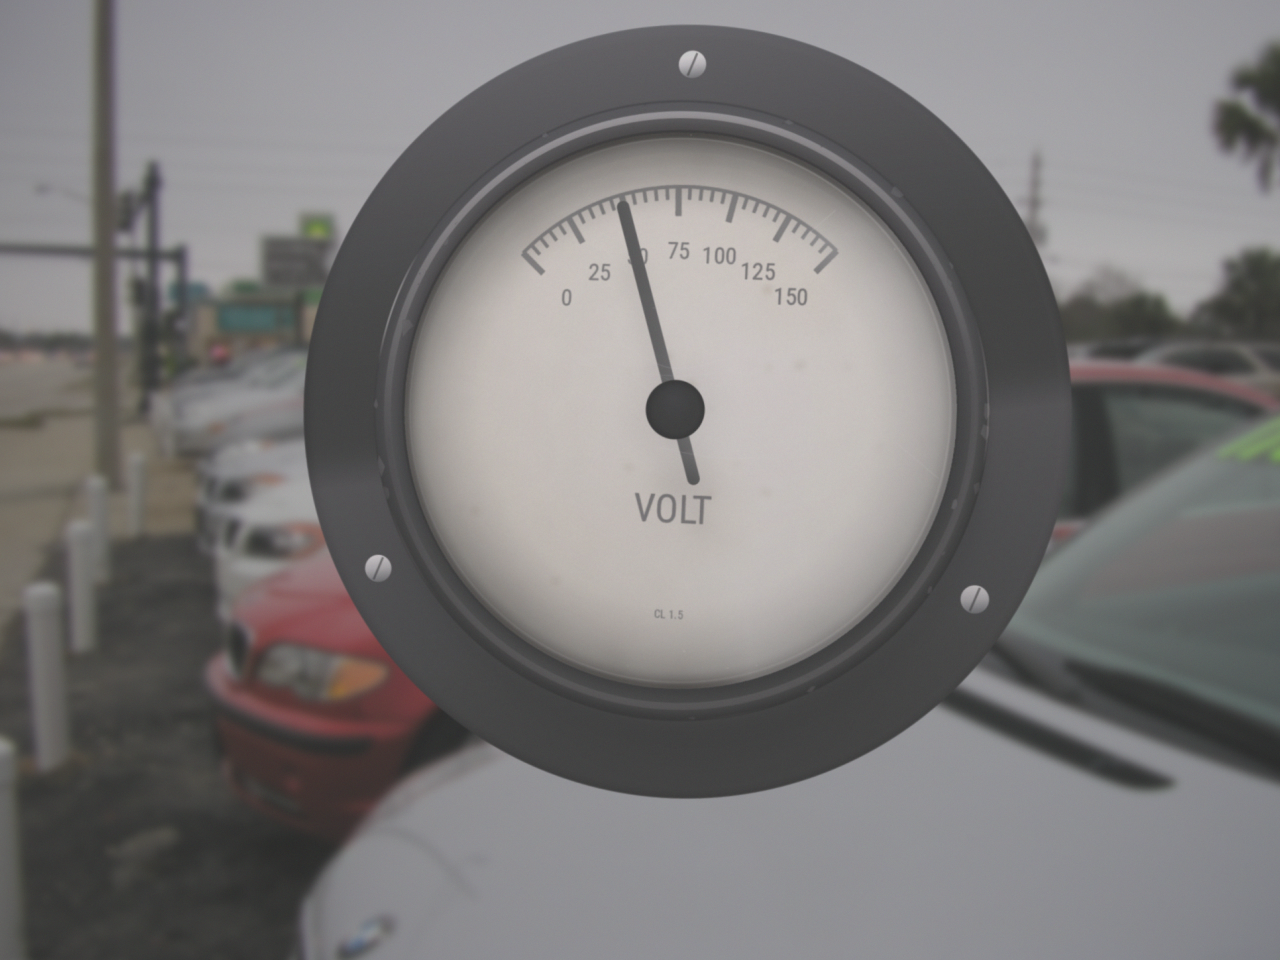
value=50 unit=V
